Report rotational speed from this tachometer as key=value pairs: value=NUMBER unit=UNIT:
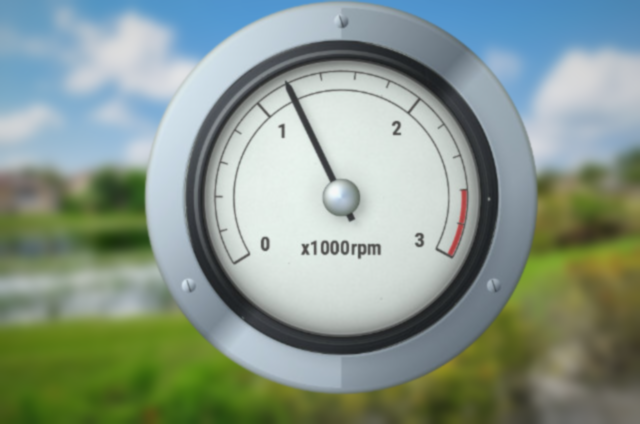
value=1200 unit=rpm
